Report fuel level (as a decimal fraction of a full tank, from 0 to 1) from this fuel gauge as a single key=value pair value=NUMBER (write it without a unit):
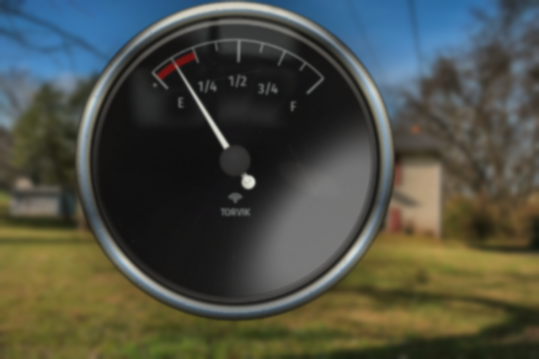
value=0.125
